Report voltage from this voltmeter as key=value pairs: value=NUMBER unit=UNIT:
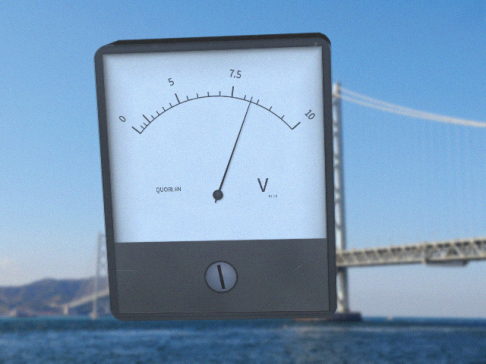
value=8.25 unit=V
